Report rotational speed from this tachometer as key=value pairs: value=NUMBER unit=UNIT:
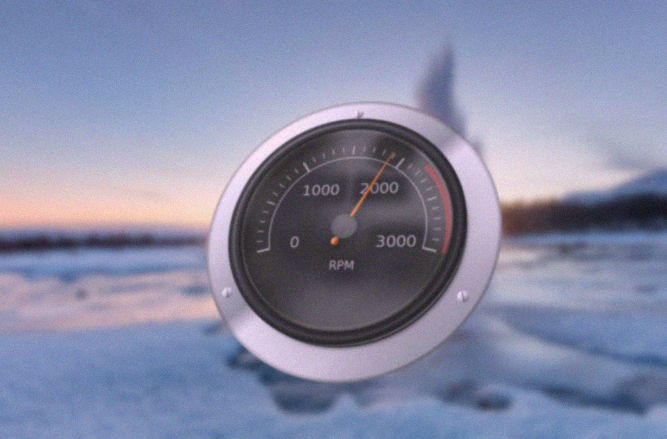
value=1900 unit=rpm
